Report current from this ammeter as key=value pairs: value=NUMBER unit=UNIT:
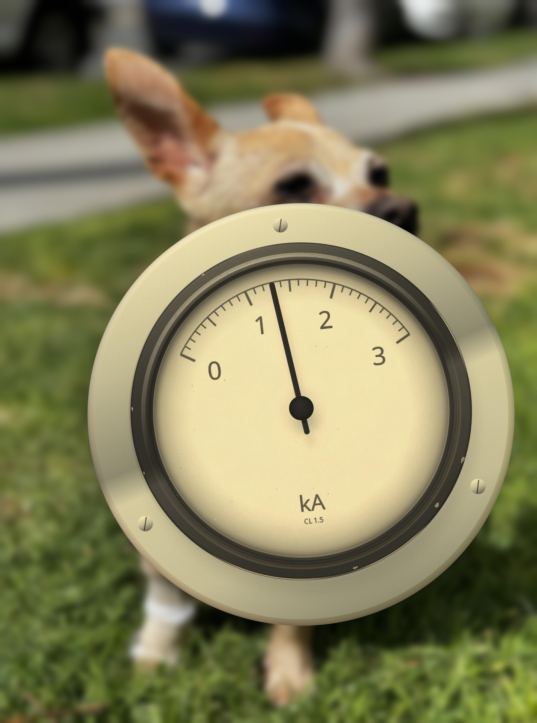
value=1.3 unit=kA
